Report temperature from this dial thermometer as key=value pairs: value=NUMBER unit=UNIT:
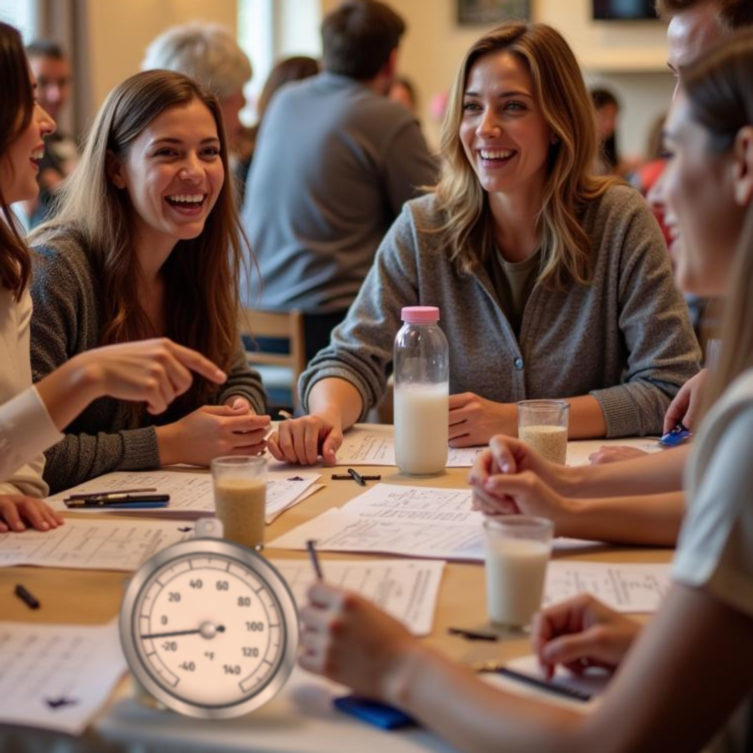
value=-10 unit=°F
